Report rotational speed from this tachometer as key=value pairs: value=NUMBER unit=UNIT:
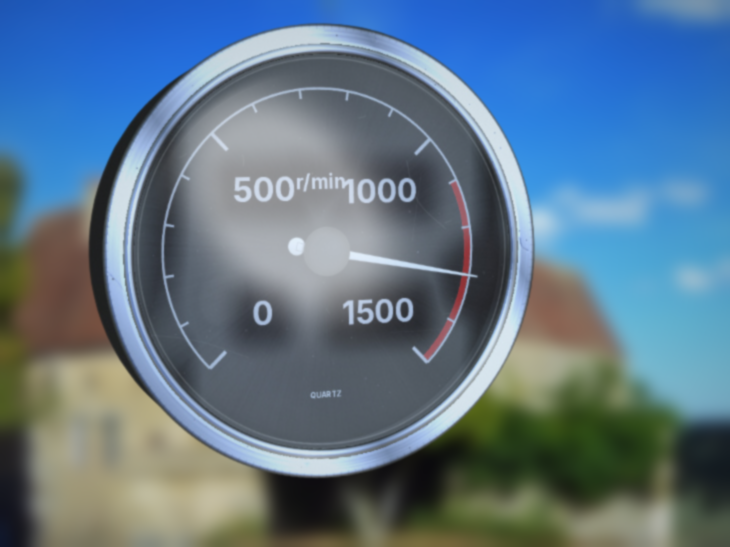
value=1300 unit=rpm
